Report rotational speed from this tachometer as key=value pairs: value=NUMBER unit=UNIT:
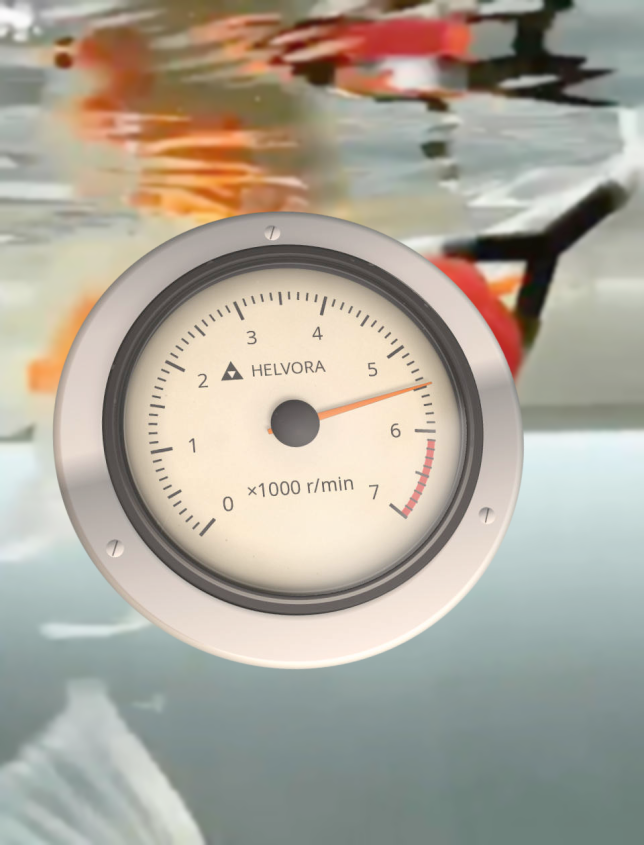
value=5500 unit=rpm
